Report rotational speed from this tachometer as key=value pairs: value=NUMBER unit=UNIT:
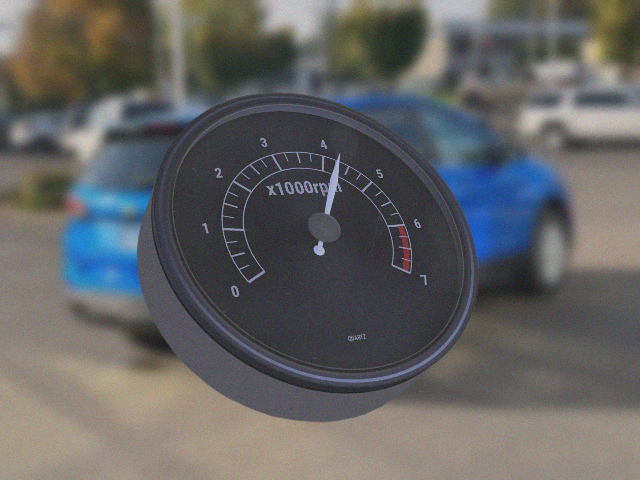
value=4250 unit=rpm
